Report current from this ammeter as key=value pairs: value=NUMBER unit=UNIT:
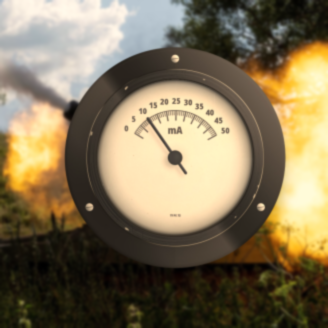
value=10 unit=mA
